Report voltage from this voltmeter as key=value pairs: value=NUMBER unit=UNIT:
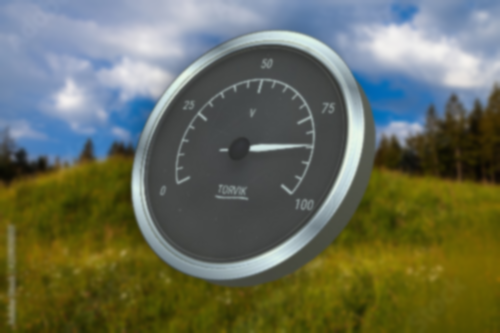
value=85 unit=V
